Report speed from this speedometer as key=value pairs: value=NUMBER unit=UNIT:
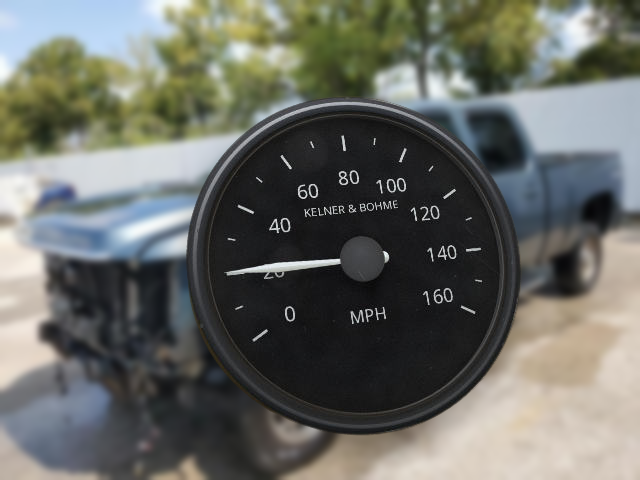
value=20 unit=mph
